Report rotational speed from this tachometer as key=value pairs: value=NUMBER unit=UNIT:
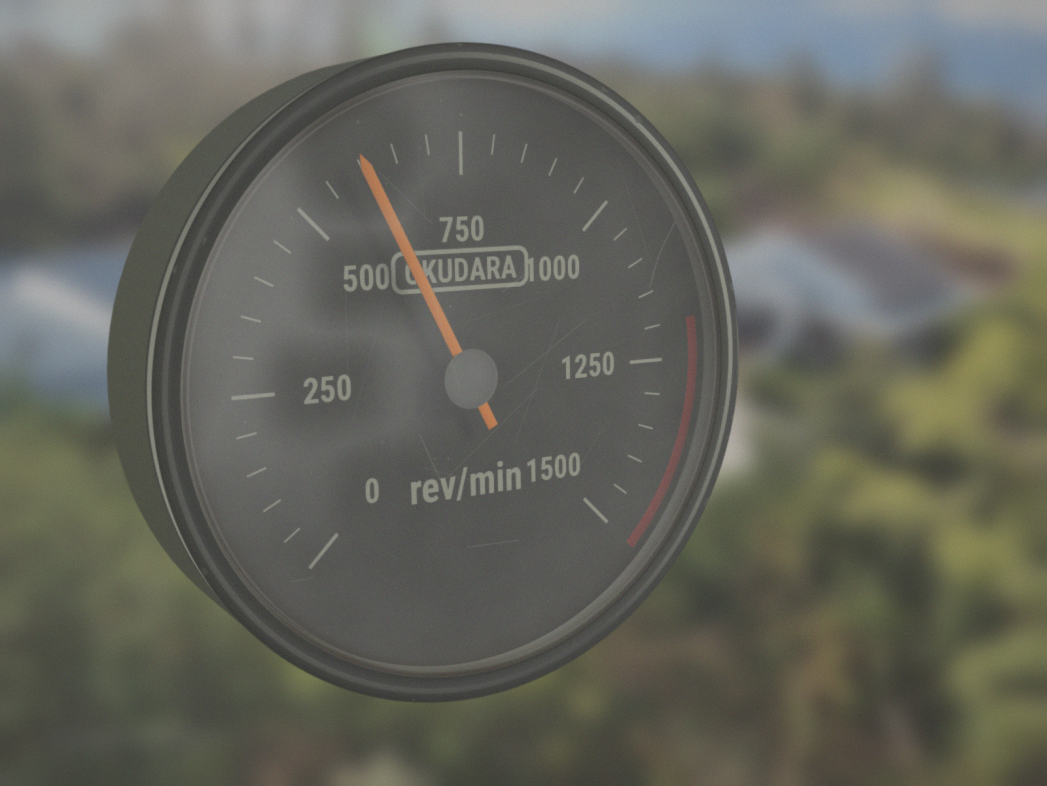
value=600 unit=rpm
